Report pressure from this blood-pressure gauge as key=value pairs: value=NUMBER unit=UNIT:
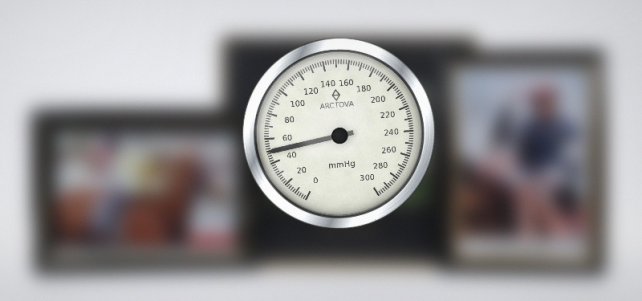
value=50 unit=mmHg
